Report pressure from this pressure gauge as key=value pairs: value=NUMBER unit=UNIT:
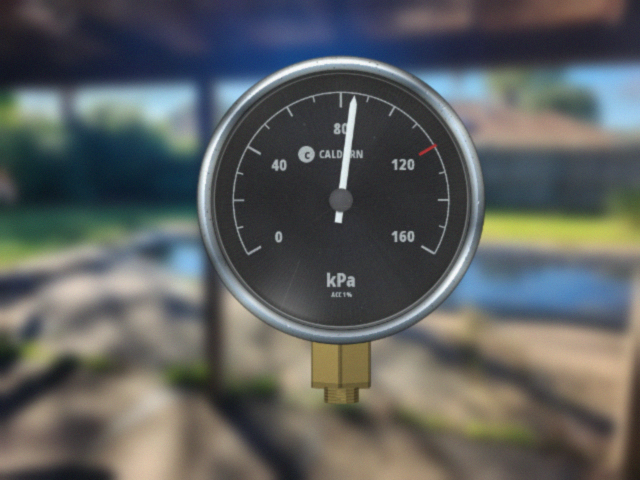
value=85 unit=kPa
